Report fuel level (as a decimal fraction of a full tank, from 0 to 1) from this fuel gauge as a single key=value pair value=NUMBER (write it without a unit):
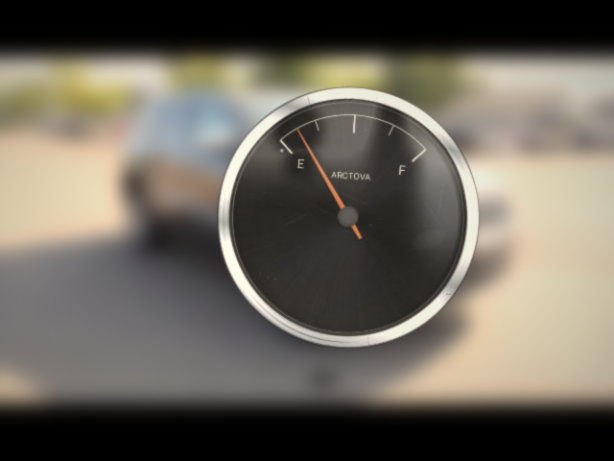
value=0.125
